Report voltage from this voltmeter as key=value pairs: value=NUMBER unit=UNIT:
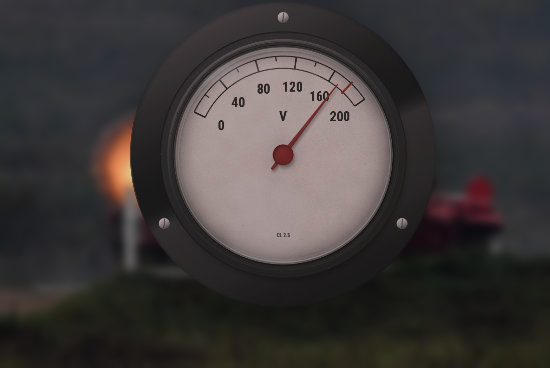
value=170 unit=V
